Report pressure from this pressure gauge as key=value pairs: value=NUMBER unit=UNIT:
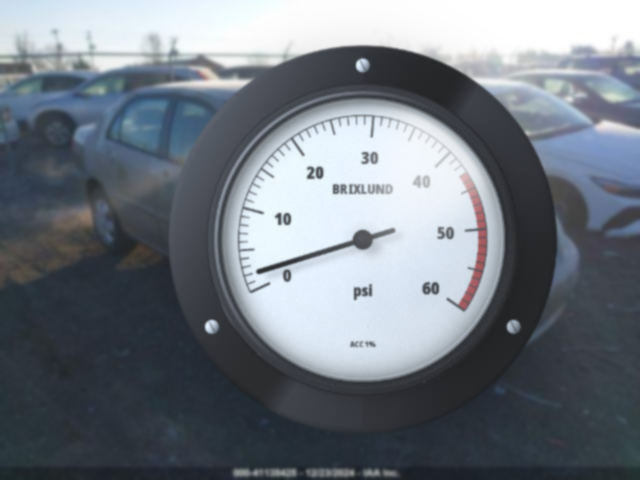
value=2 unit=psi
